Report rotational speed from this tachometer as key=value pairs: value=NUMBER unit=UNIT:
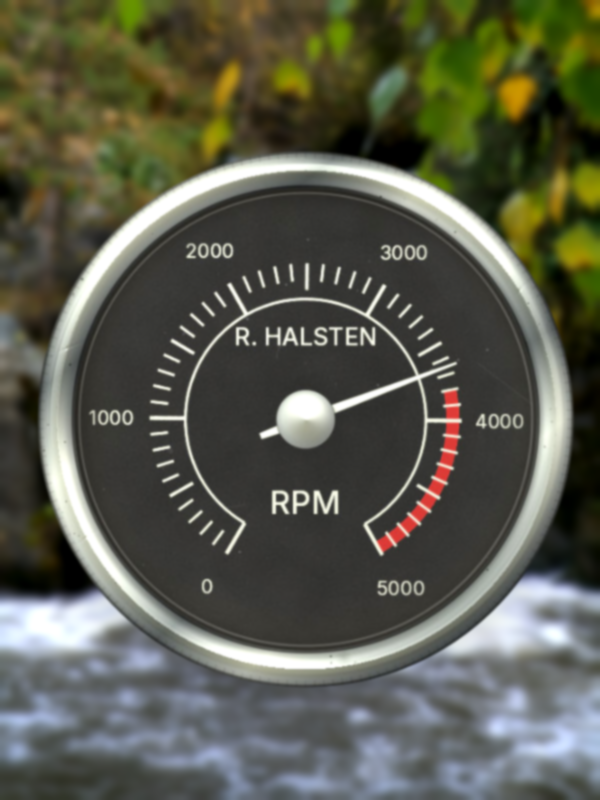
value=3650 unit=rpm
